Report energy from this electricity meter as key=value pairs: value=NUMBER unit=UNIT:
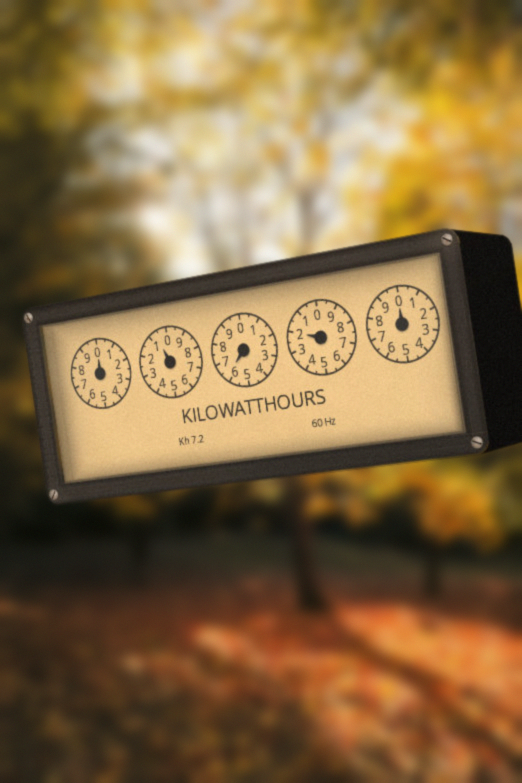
value=620 unit=kWh
